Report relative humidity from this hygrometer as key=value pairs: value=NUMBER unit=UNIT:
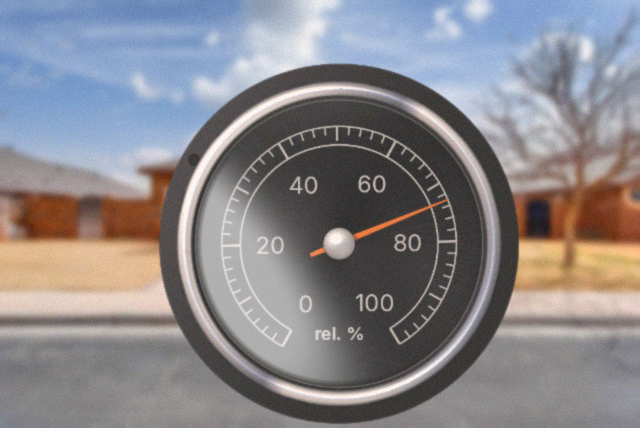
value=73 unit=%
